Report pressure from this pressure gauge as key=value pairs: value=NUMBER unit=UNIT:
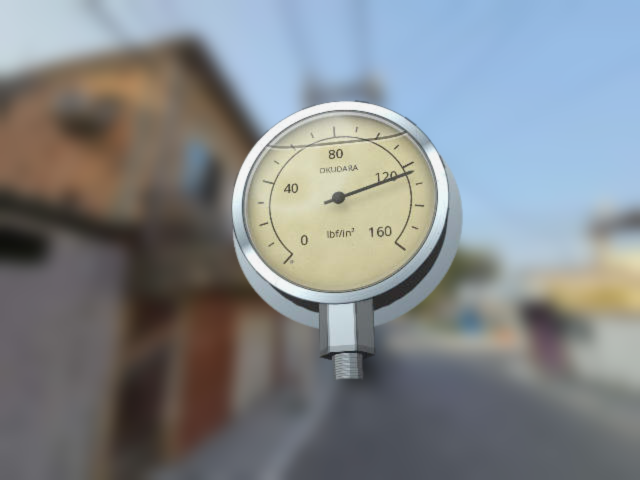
value=125 unit=psi
